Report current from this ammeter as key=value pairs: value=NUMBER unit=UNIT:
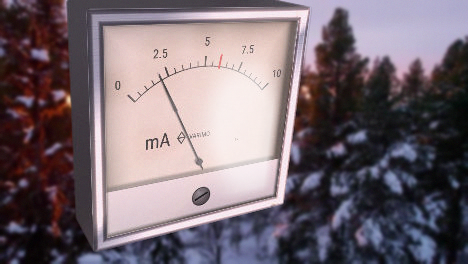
value=2 unit=mA
